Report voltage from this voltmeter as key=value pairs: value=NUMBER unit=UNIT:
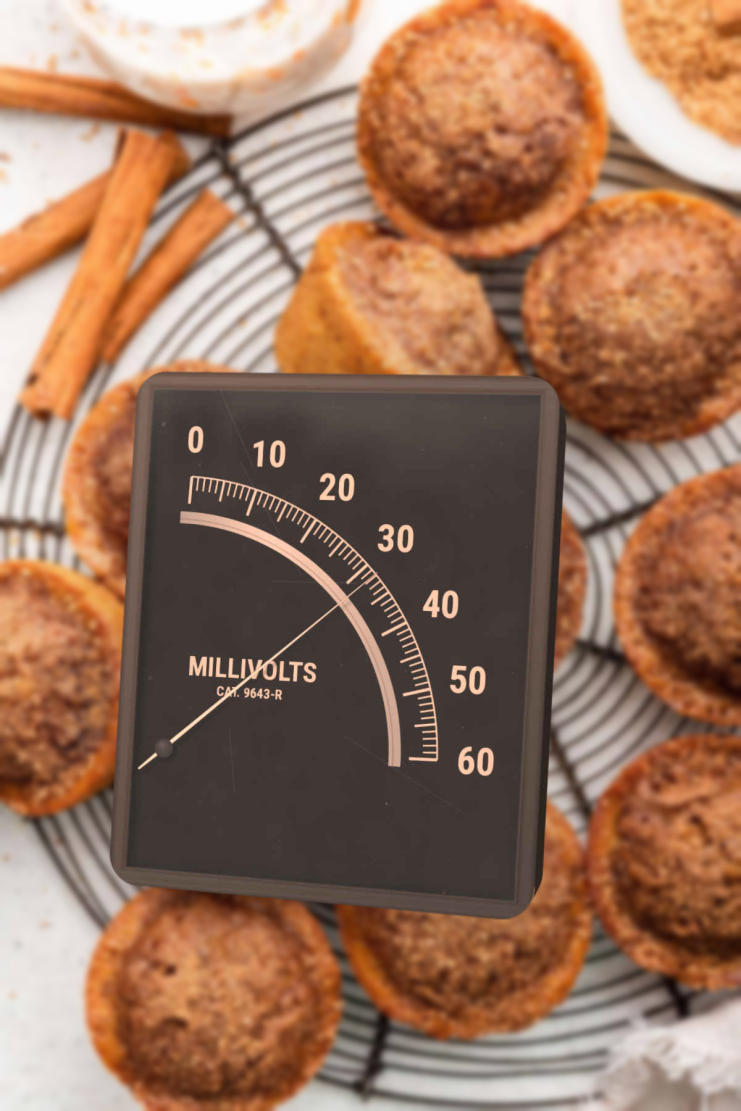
value=32 unit=mV
